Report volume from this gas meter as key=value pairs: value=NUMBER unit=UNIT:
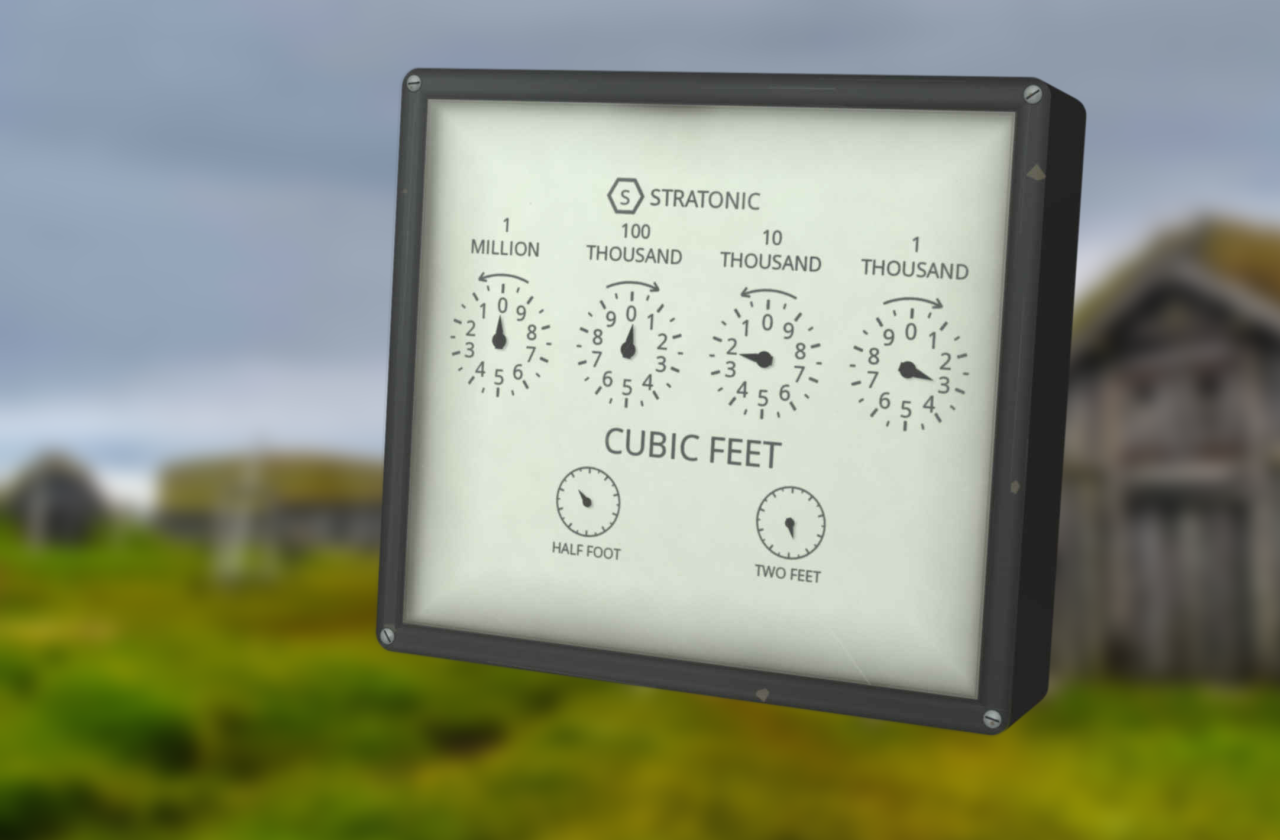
value=2300 unit=ft³
